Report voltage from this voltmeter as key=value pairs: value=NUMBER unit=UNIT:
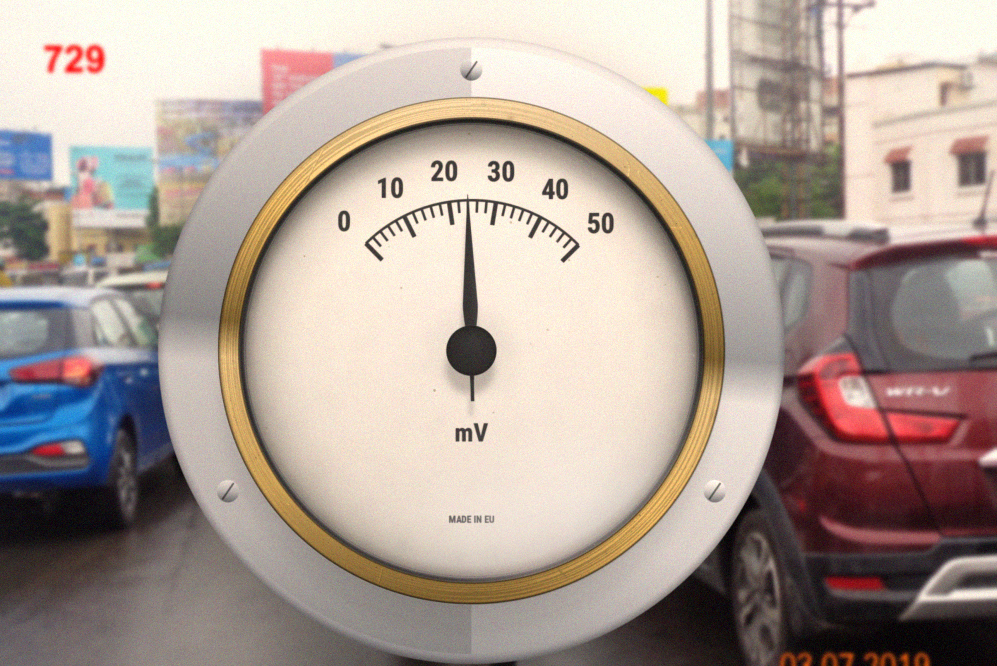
value=24 unit=mV
